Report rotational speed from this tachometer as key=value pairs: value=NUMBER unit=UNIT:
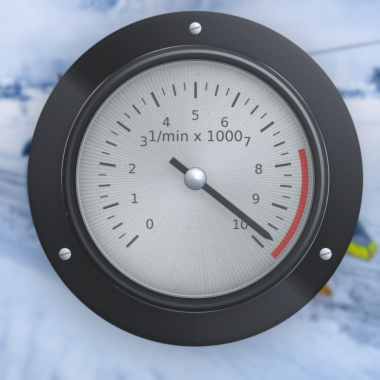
value=9750 unit=rpm
